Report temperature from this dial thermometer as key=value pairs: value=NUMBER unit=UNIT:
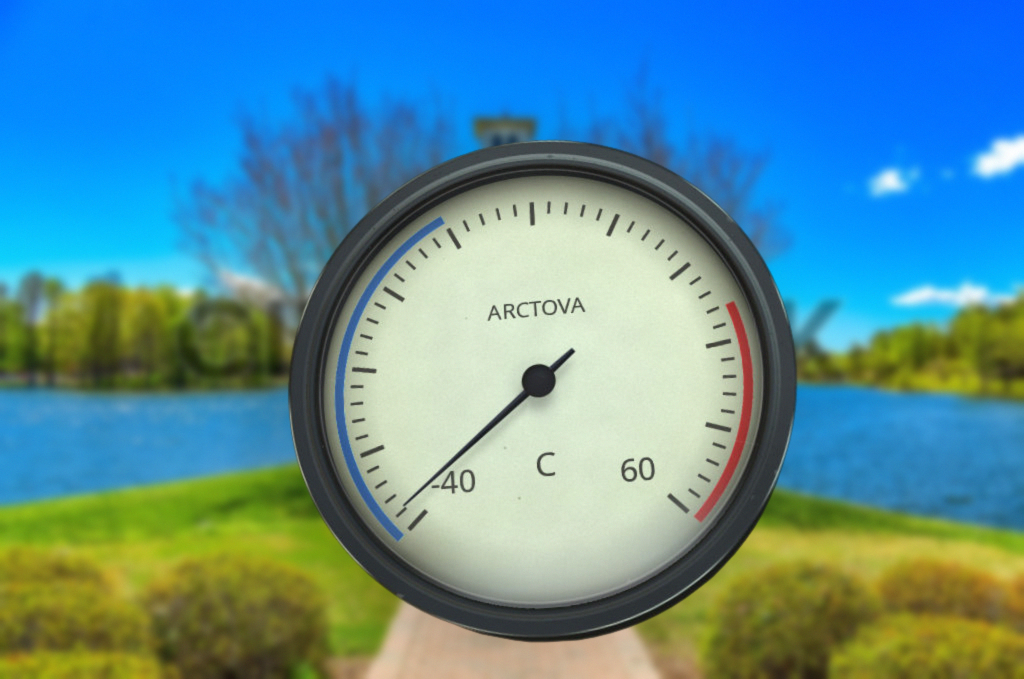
value=-38 unit=°C
